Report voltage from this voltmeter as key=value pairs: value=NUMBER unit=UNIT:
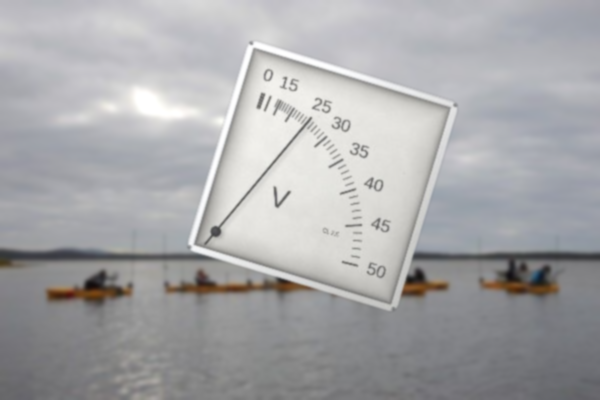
value=25 unit=V
